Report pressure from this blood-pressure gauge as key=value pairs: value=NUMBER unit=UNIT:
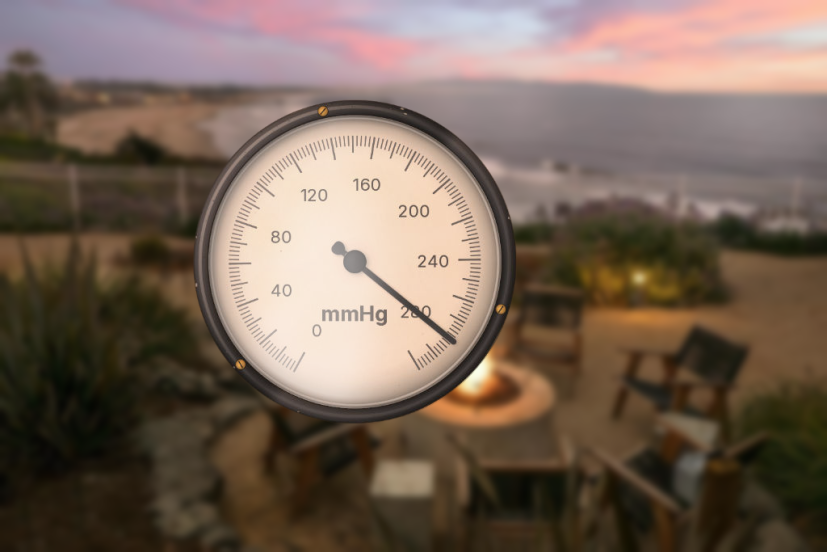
value=280 unit=mmHg
